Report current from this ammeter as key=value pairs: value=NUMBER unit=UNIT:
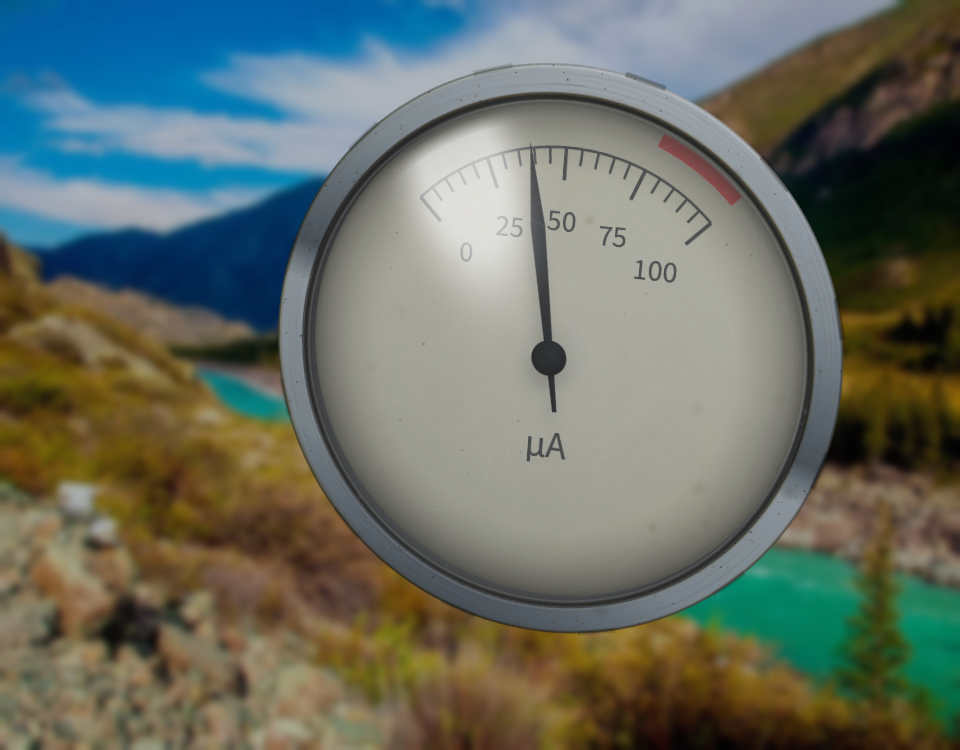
value=40 unit=µA
